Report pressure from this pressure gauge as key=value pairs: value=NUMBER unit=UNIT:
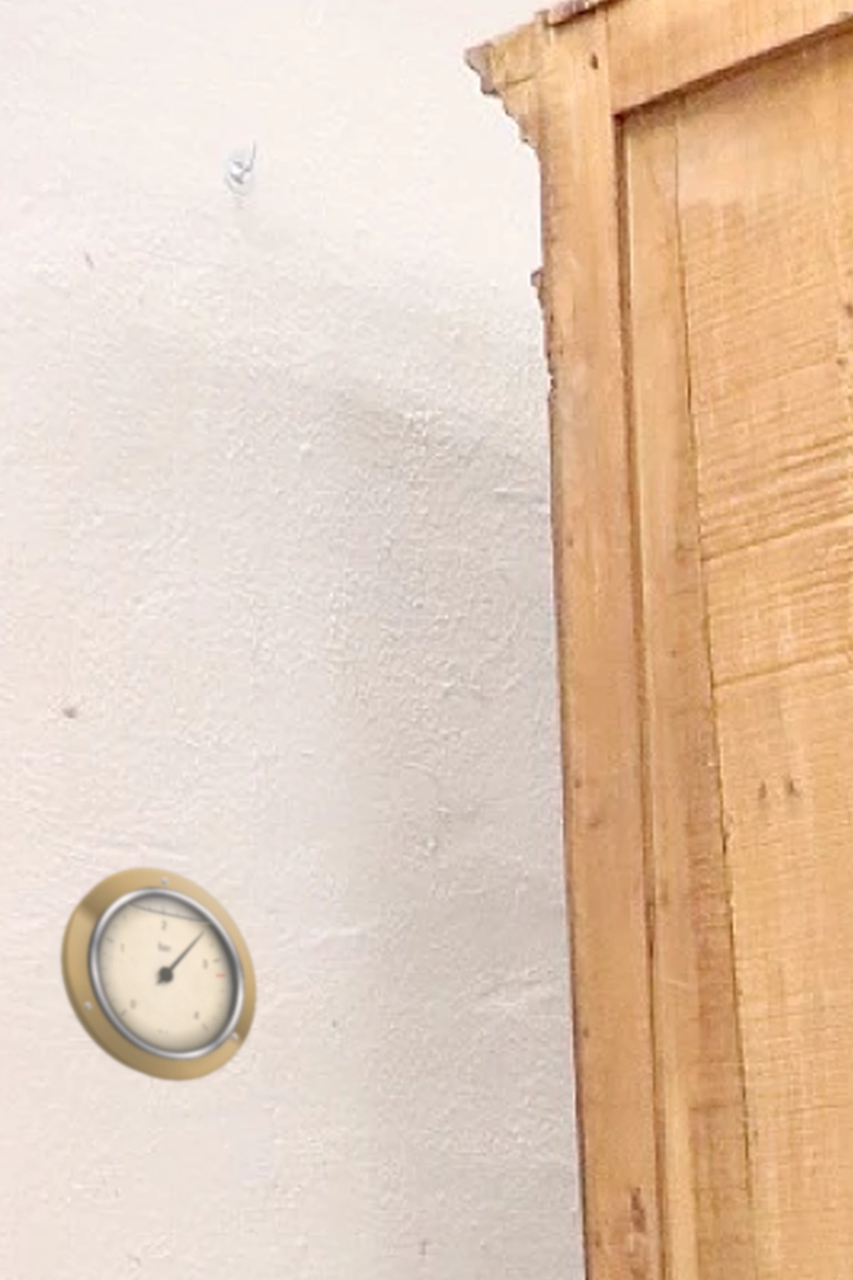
value=2.6 unit=bar
